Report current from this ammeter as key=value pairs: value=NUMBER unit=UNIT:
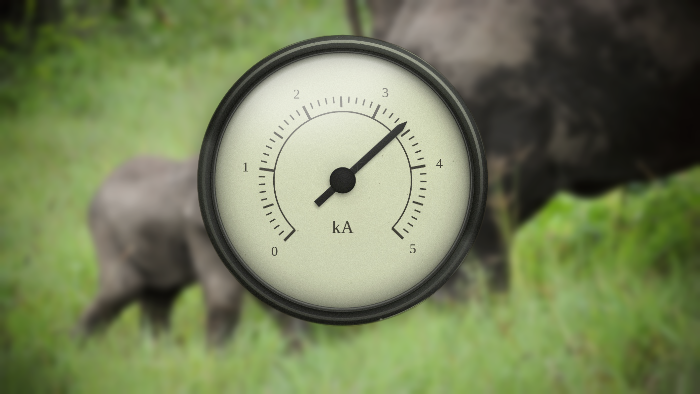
value=3.4 unit=kA
